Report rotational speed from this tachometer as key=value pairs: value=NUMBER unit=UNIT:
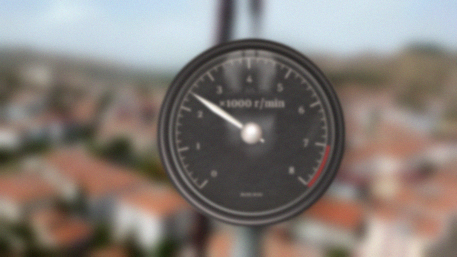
value=2400 unit=rpm
